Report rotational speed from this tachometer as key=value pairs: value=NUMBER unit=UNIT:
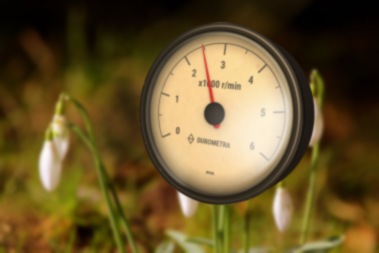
value=2500 unit=rpm
